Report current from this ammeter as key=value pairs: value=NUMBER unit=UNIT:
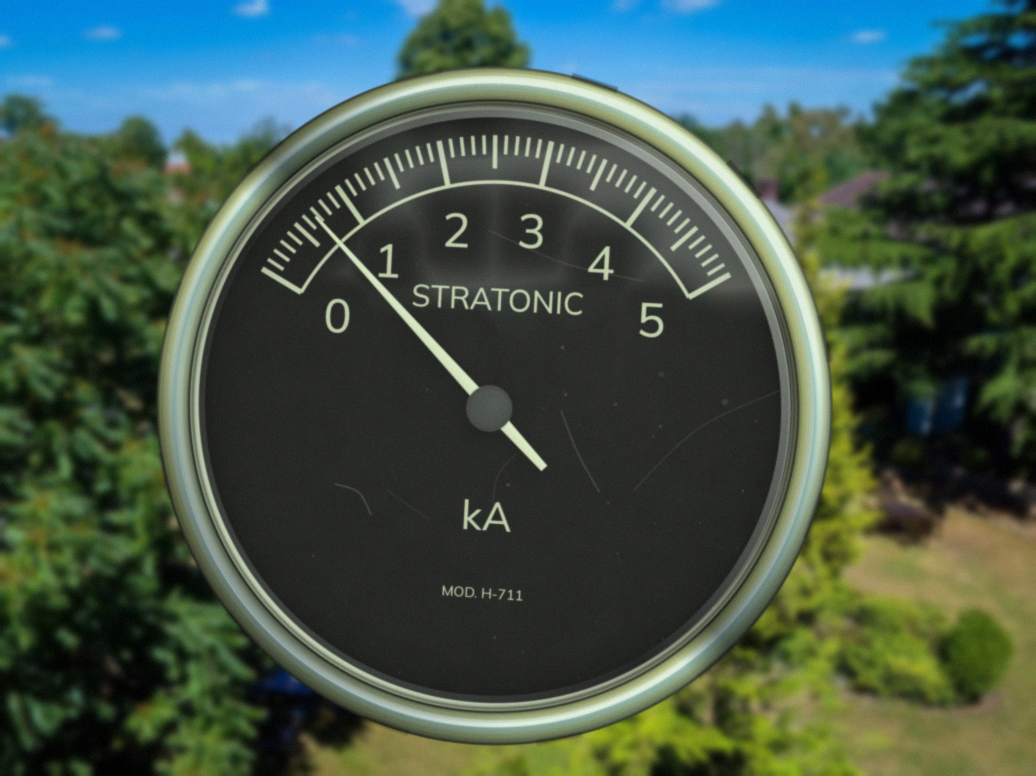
value=0.7 unit=kA
